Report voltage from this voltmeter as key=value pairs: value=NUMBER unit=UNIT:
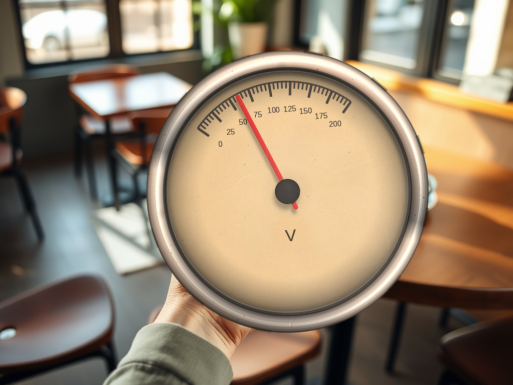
value=60 unit=V
